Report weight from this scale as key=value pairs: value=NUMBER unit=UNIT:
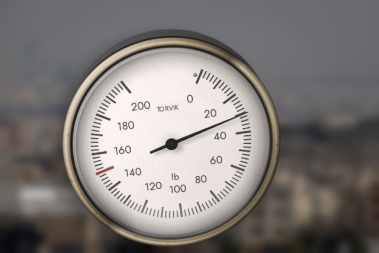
value=30 unit=lb
